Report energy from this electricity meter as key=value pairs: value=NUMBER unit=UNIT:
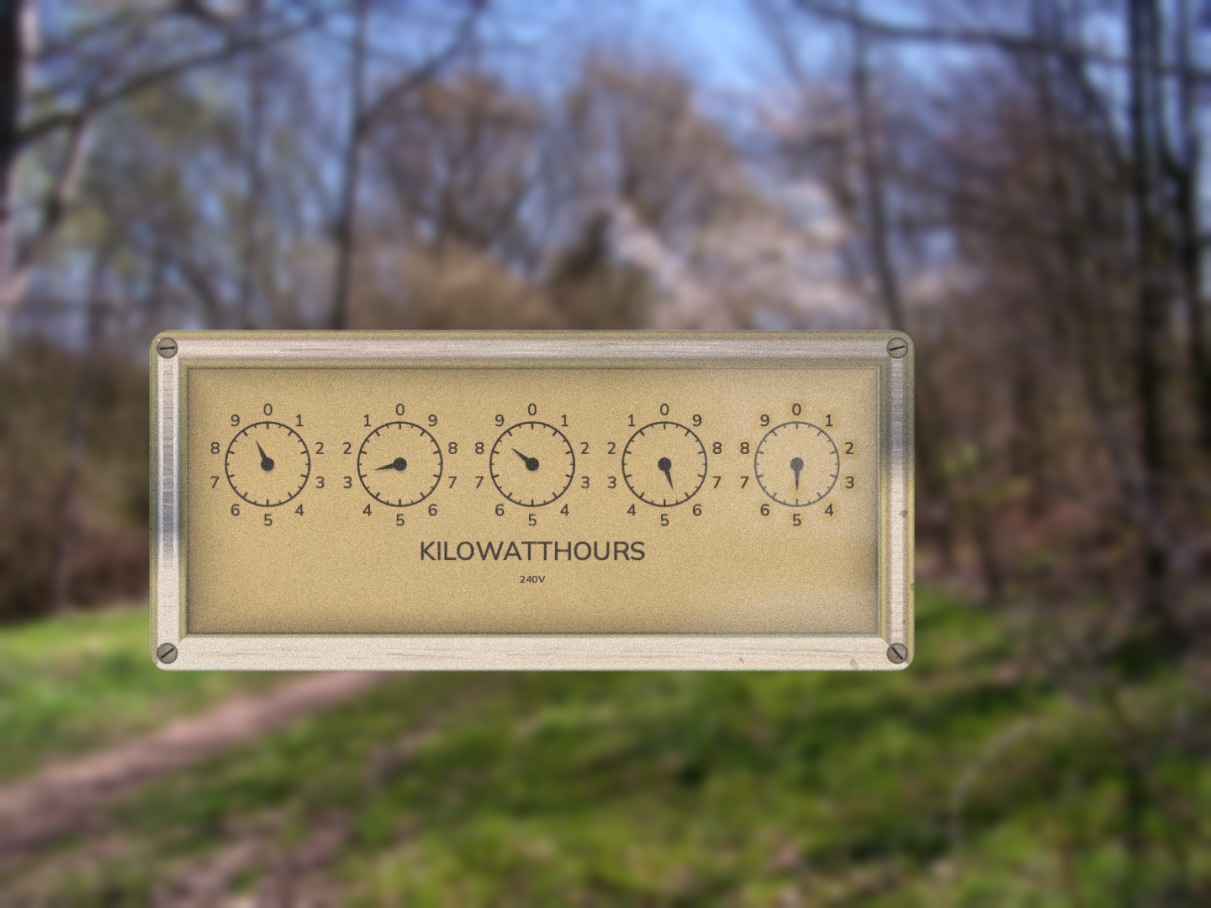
value=92855 unit=kWh
